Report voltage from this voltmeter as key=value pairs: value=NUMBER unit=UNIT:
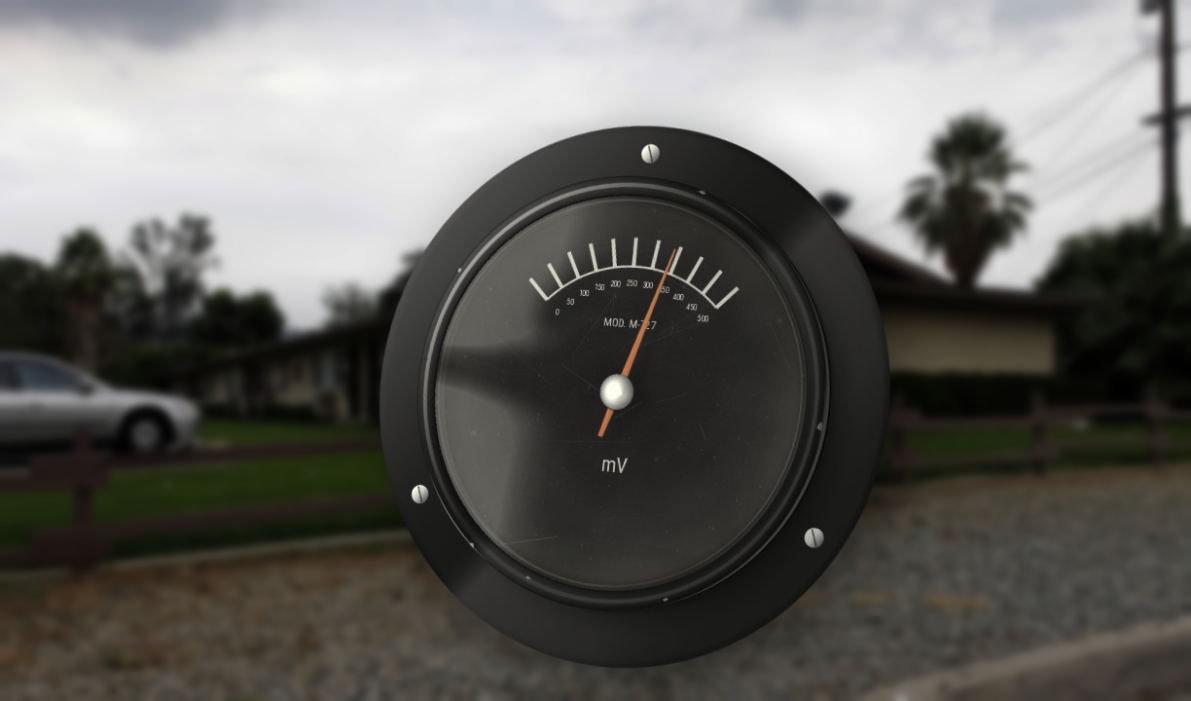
value=350 unit=mV
